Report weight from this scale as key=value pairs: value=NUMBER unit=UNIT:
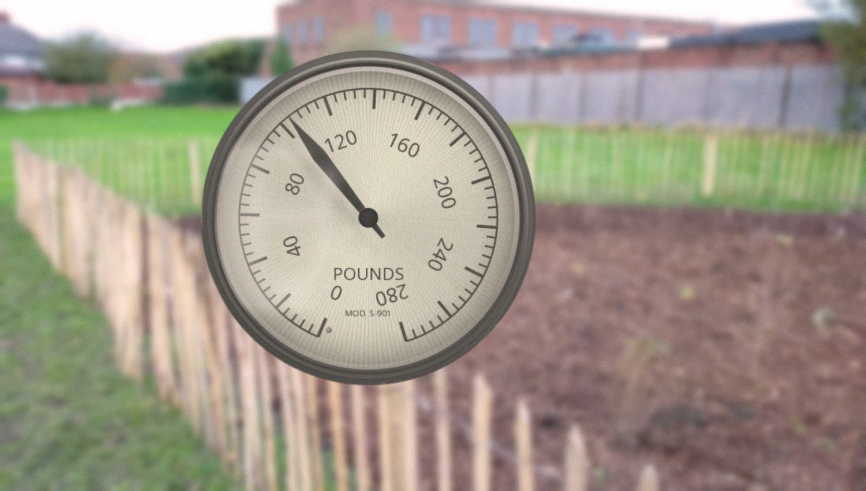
value=104 unit=lb
